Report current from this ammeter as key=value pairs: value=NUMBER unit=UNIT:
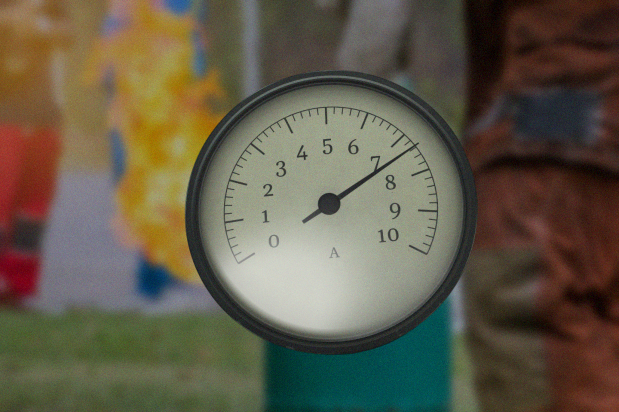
value=7.4 unit=A
